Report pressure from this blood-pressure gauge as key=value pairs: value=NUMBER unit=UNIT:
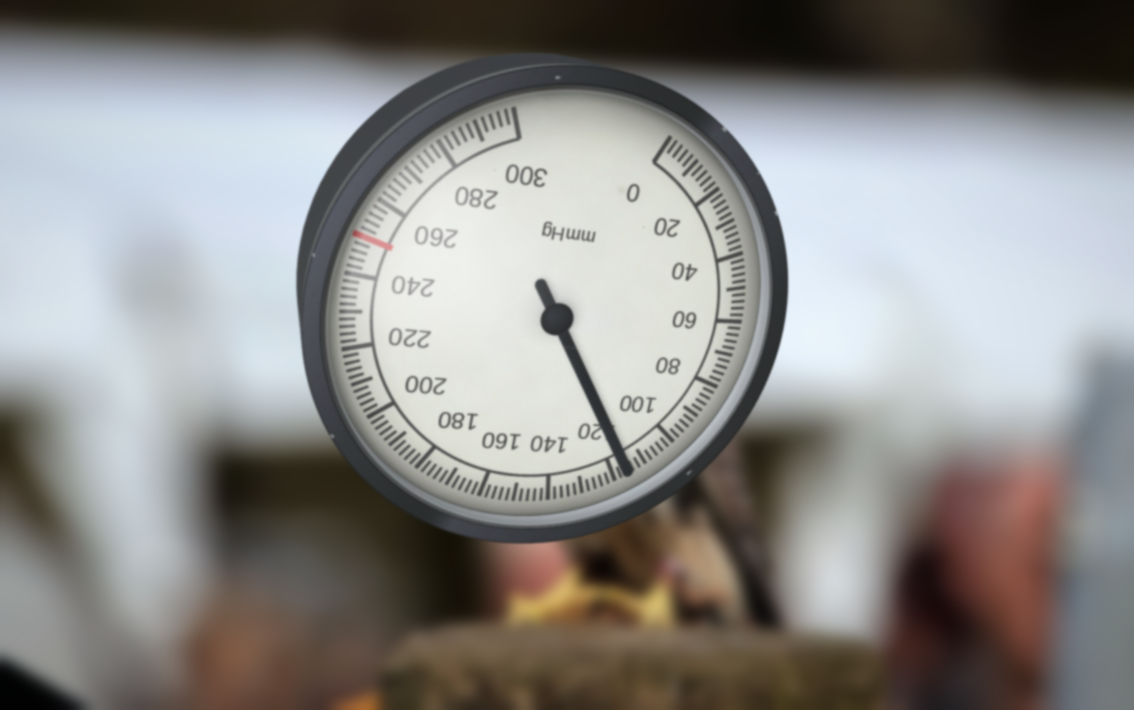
value=116 unit=mmHg
